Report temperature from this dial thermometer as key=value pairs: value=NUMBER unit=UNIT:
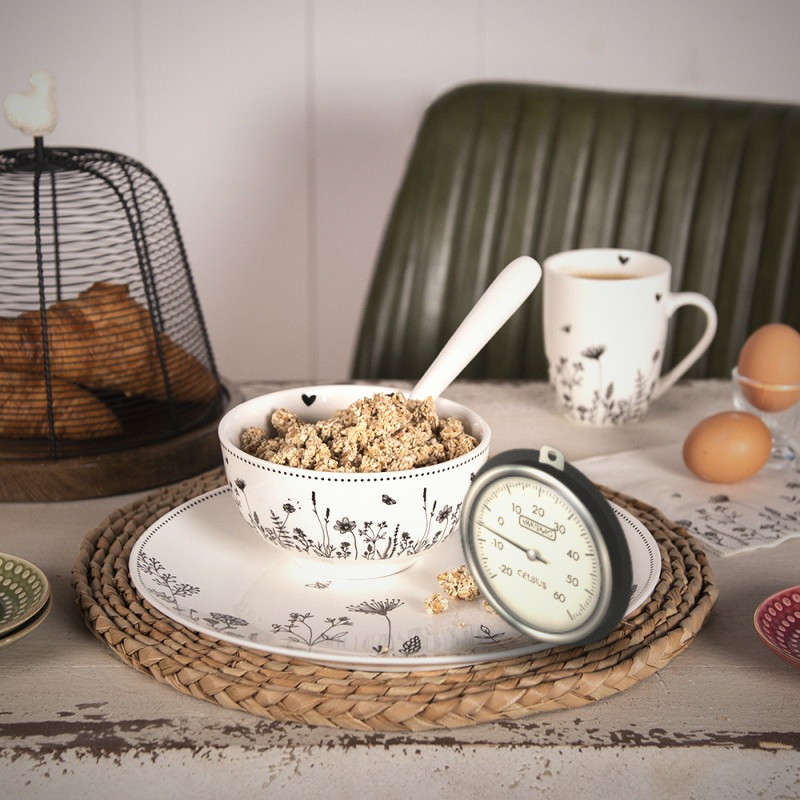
value=-5 unit=°C
